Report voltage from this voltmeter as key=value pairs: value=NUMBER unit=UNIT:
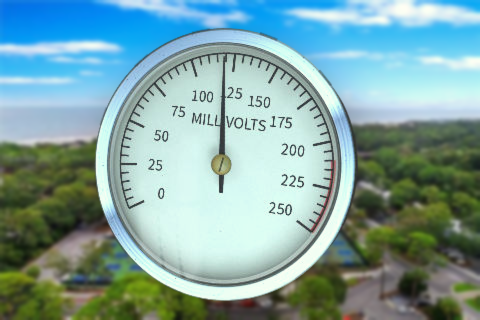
value=120 unit=mV
